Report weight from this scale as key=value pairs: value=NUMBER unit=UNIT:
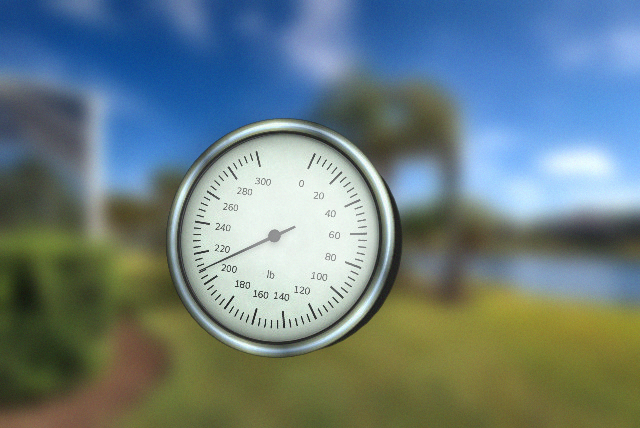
value=208 unit=lb
